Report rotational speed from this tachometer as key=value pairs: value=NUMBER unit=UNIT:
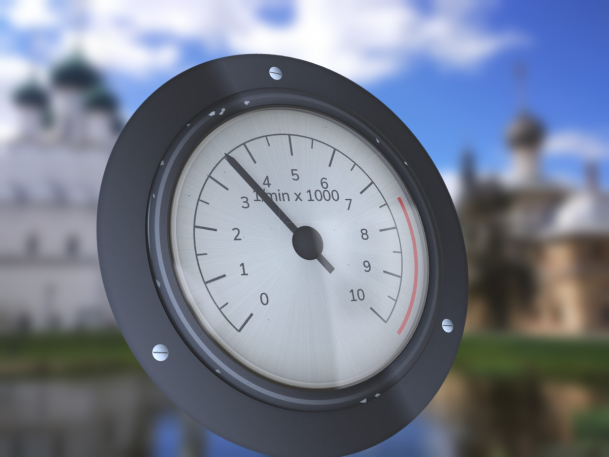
value=3500 unit=rpm
